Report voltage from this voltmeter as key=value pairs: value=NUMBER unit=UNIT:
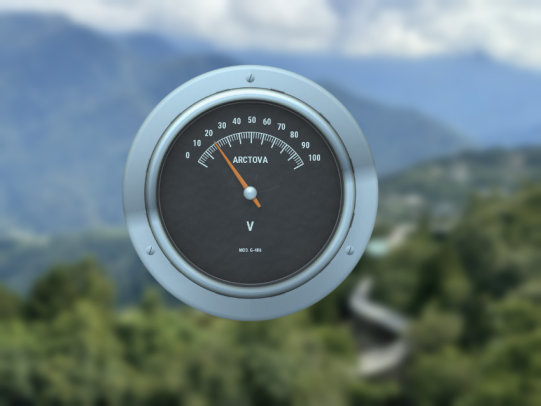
value=20 unit=V
